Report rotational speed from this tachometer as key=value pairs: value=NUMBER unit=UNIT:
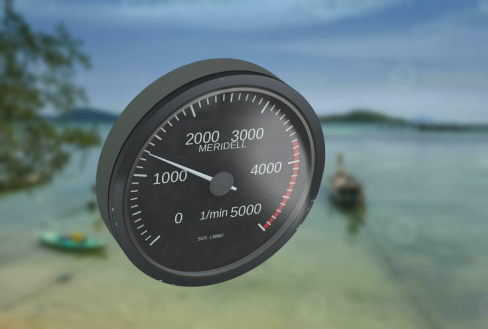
value=1300 unit=rpm
